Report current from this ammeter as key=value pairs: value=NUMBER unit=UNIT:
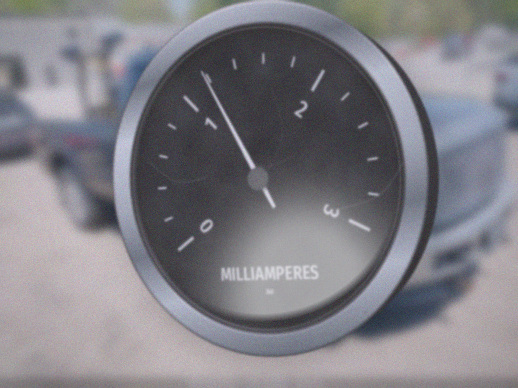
value=1.2 unit=mA
